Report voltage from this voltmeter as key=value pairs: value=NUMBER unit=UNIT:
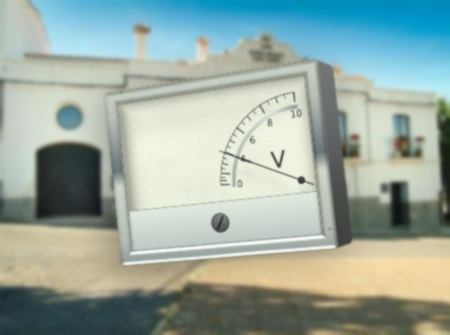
value=4 unit=V
